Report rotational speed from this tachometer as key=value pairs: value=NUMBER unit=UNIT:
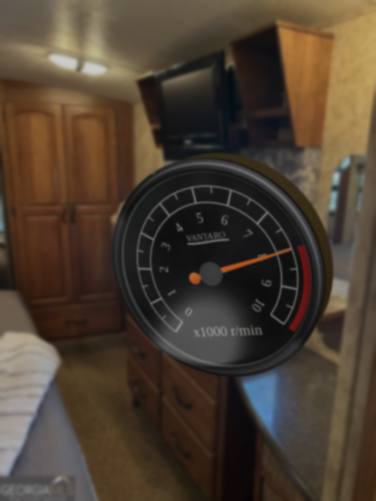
value=8000 unit=rpm
